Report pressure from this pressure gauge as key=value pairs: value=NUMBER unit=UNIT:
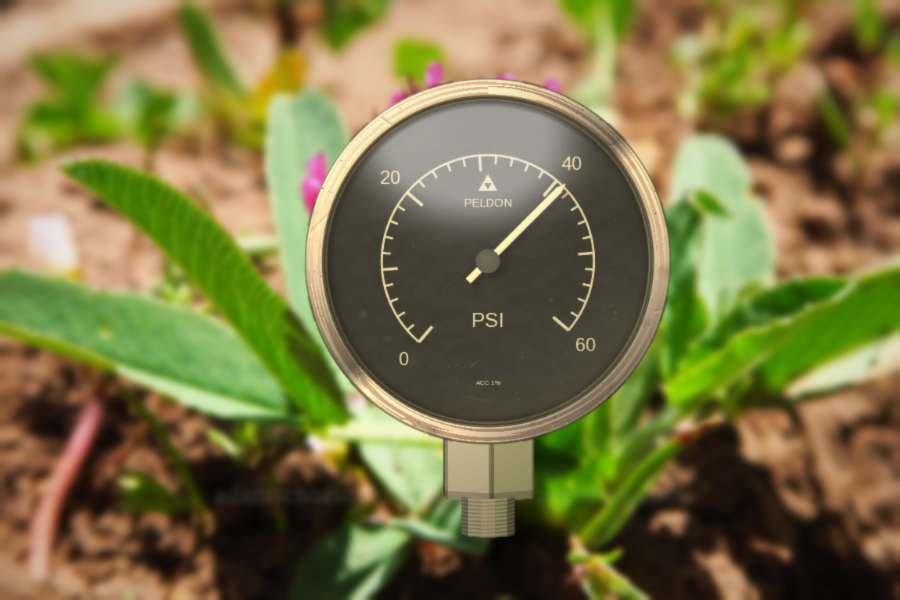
value=41 unit=psi
